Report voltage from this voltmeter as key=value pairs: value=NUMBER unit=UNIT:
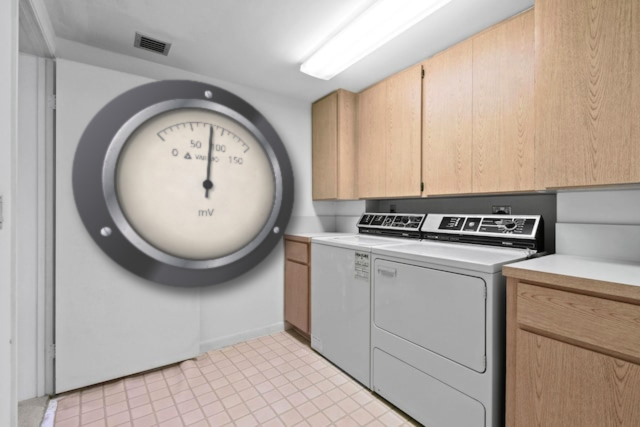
value=80 unit=mV
